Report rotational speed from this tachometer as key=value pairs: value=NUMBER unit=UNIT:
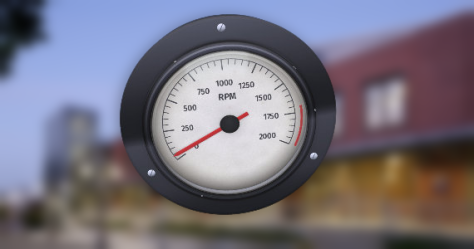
value=50 unit=rpm
